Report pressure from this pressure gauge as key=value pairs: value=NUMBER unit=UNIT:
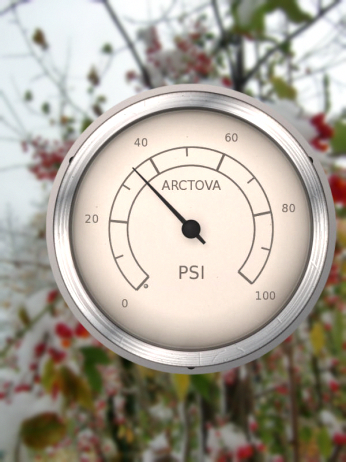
value=35 unit=psi
